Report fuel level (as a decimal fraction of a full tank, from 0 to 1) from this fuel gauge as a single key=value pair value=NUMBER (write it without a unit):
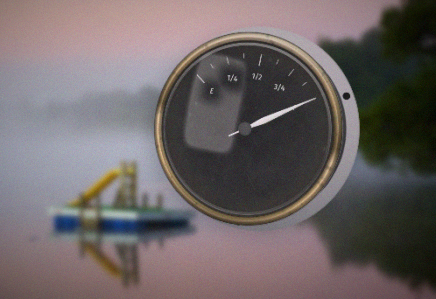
value=1
